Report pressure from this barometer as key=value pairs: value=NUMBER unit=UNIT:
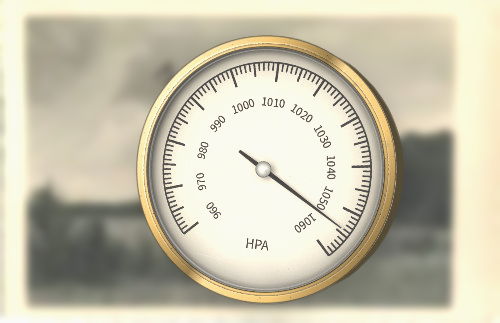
value=1054 unit=hPa
